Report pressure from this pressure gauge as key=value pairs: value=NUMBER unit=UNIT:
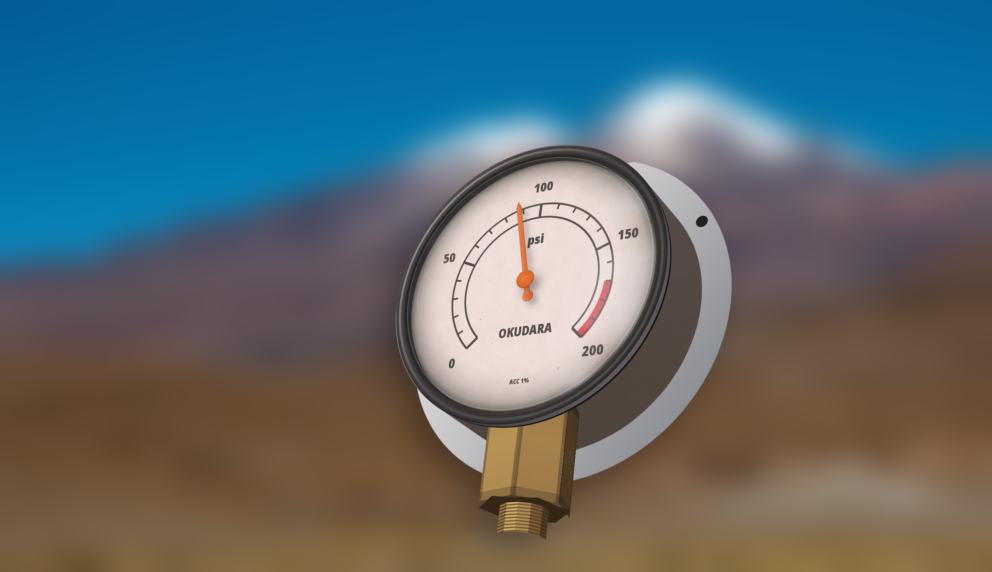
value=90 unit=psi
